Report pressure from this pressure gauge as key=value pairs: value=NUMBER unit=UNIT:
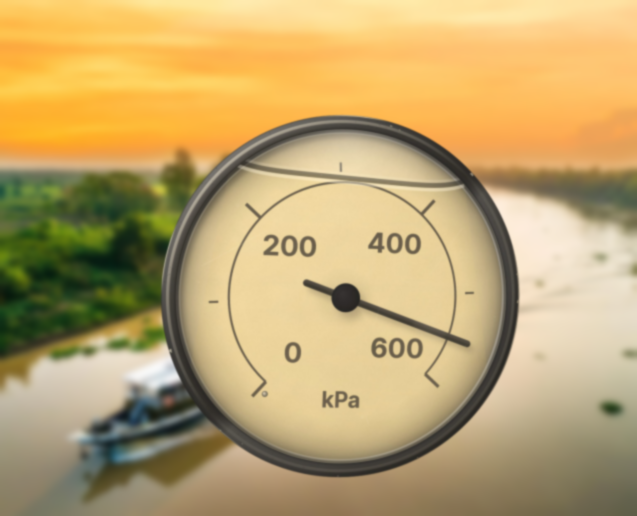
value=550 unit=kPa
